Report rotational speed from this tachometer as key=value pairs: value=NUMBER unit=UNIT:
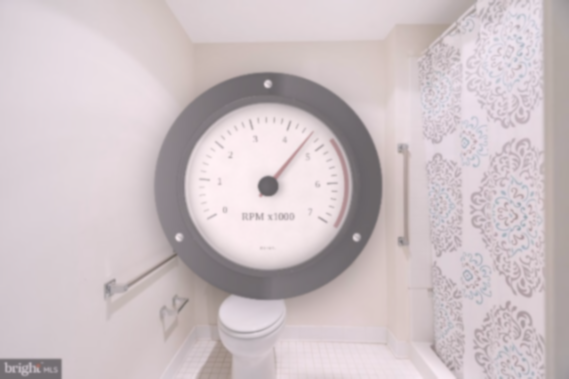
value=4600 unit=rpm
